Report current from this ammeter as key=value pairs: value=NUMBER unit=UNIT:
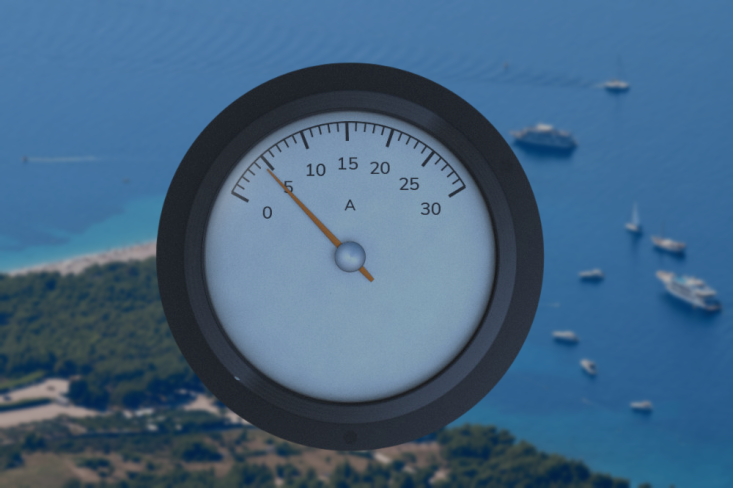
value=4.5 unit=A
